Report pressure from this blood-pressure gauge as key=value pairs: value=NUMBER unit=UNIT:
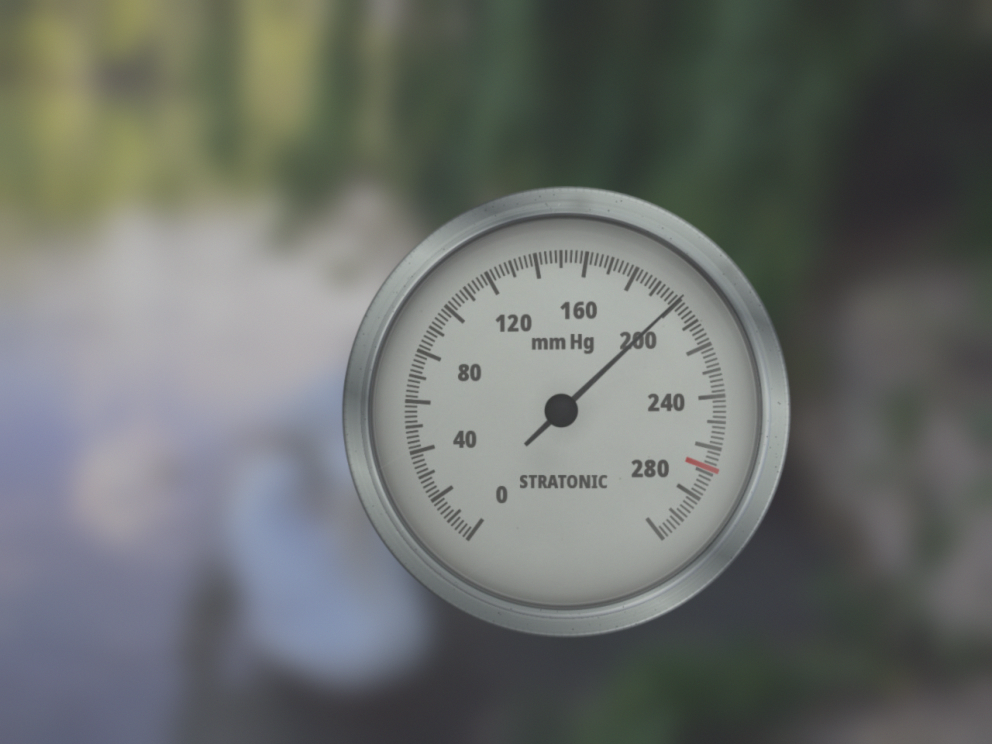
value=200 unit=mmHg
